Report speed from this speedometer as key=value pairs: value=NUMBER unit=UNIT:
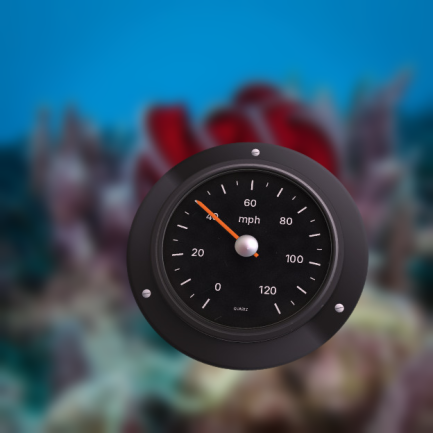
value=40 unit=mph
